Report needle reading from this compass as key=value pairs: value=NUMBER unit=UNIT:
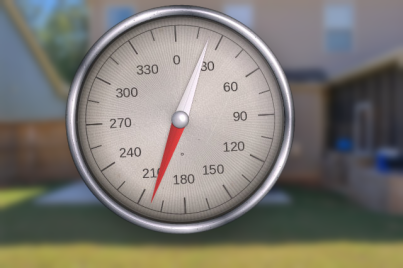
value=202.5 unit=°
